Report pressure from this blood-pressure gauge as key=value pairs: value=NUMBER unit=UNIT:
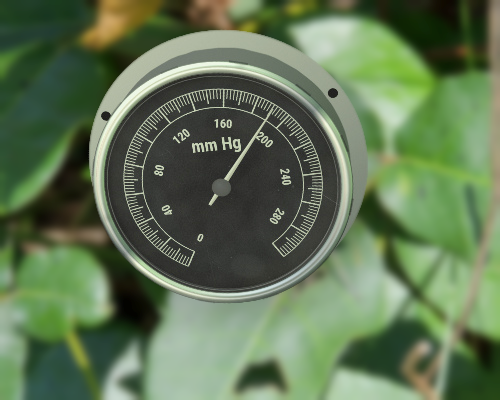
value=190 unit=mmHg
